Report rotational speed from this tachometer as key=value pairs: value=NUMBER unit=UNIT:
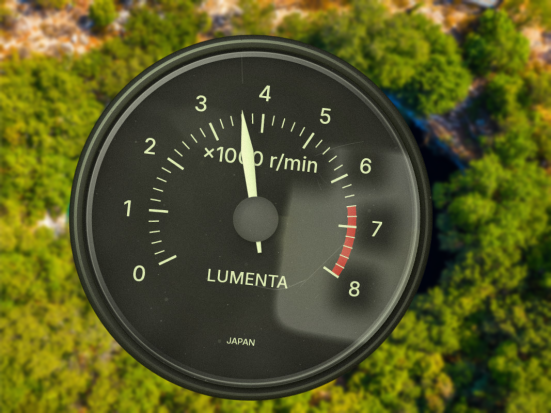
value=3600 unit=rpm
